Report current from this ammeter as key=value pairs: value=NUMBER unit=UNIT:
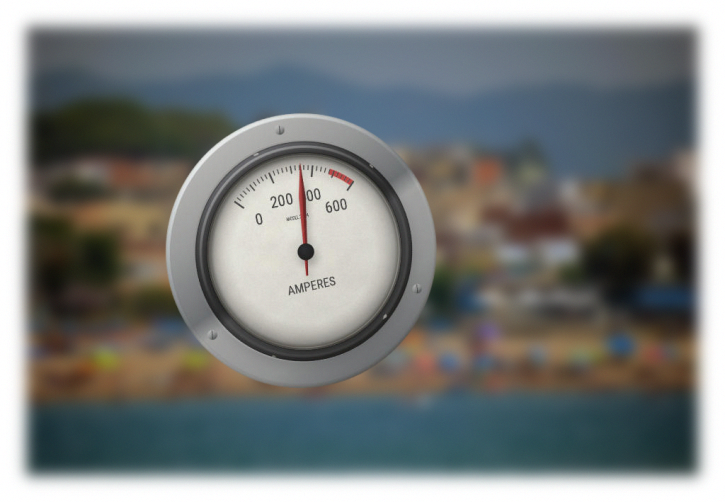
value=340 unit=A
